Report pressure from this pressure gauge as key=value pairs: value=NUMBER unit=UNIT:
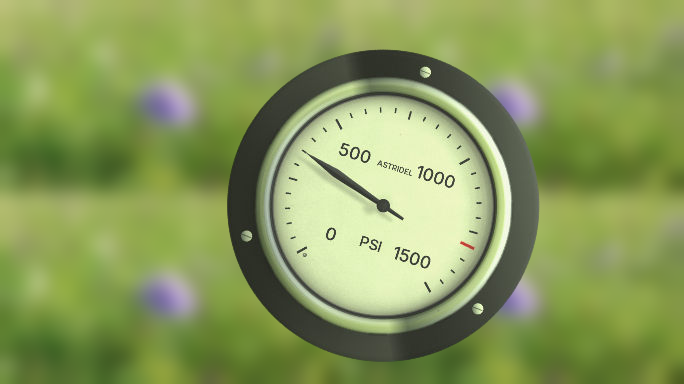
value=350 unit=psi
